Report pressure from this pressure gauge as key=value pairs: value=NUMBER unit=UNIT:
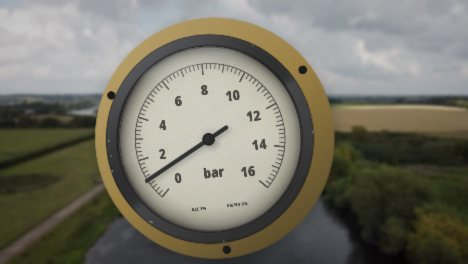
value=1 unit=bar
